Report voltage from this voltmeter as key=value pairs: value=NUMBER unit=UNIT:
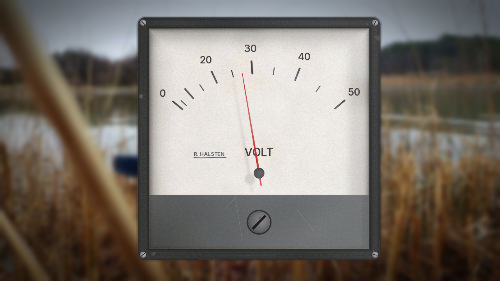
value=27.5 unit=V
